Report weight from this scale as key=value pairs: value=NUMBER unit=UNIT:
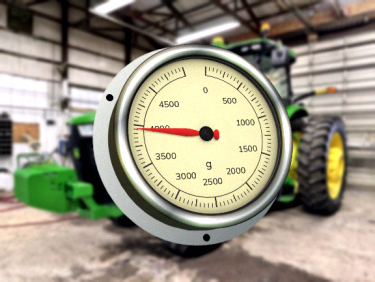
value=3950 unit=g
